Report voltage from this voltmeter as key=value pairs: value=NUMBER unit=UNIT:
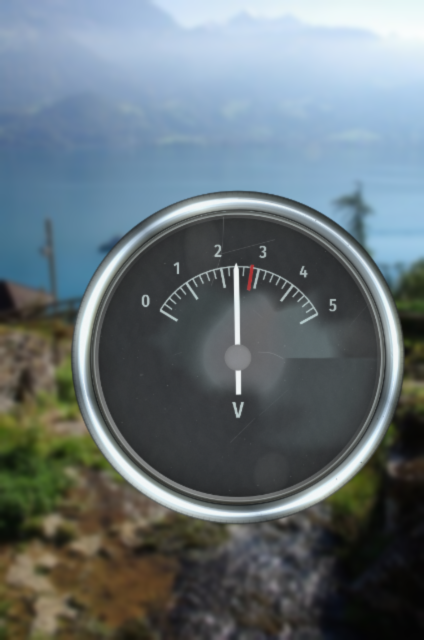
value=2.4 unit=V
